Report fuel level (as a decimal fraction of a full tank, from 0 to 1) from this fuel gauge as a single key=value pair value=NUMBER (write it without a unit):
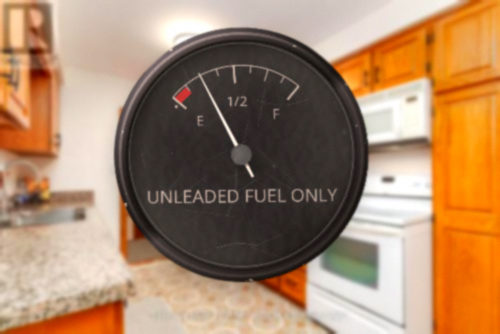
value=0.25
